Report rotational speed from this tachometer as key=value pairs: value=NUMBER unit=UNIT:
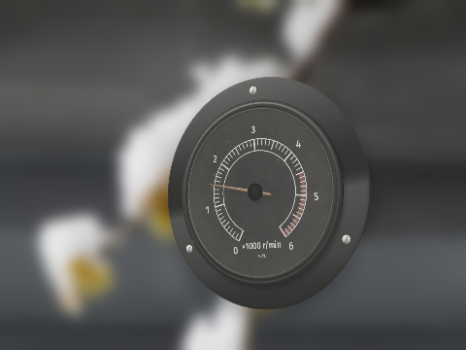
value=1500 unit=rpm
